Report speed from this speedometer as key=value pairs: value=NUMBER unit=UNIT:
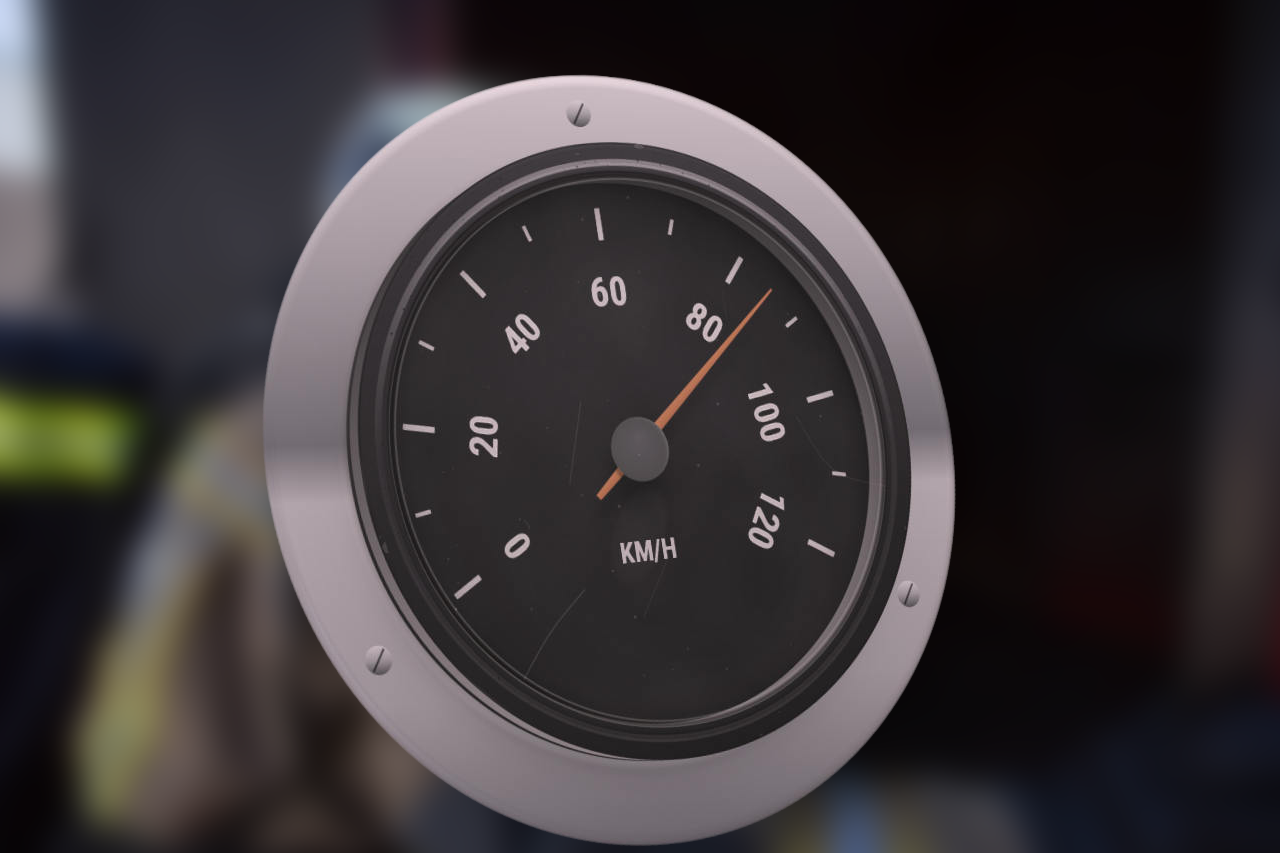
value=85 unit=km/h
